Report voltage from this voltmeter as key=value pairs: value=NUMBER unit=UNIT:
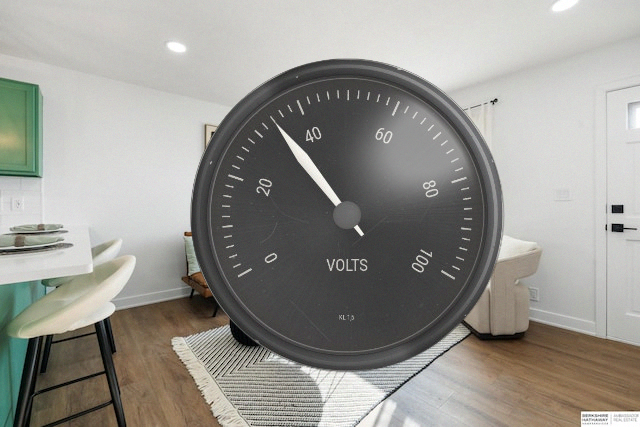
value=34 unit=V
